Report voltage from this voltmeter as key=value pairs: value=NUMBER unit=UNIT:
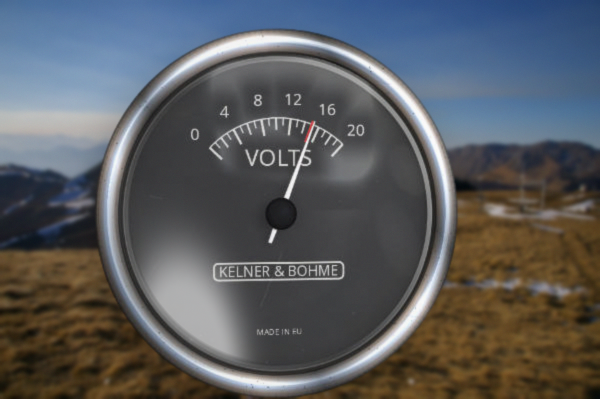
value=15 unit=V
